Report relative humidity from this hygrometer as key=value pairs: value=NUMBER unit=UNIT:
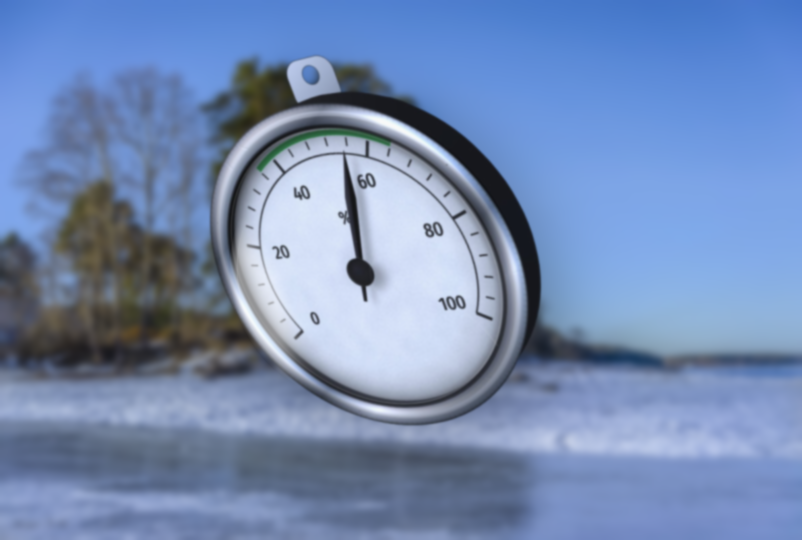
value=56 unit=%
